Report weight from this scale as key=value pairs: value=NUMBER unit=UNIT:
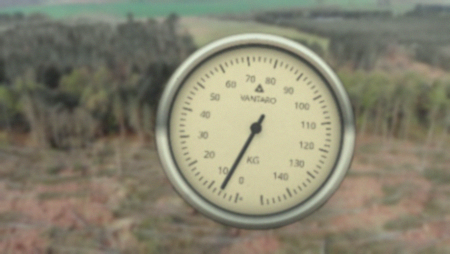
value=6 unit=kg
